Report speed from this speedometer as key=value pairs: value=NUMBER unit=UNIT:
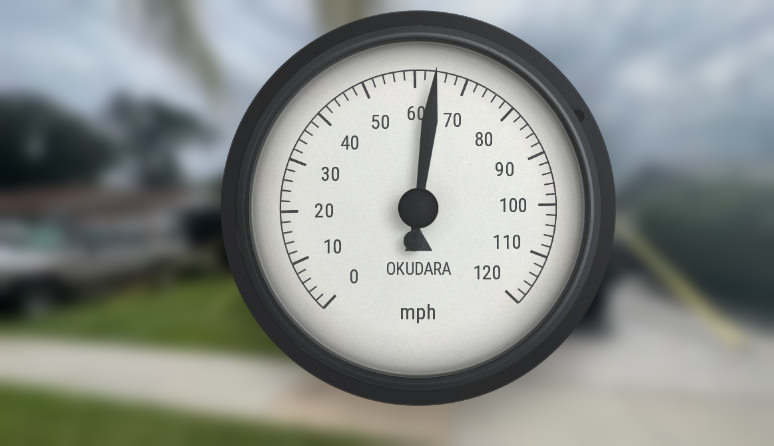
value=64 unit=mph
